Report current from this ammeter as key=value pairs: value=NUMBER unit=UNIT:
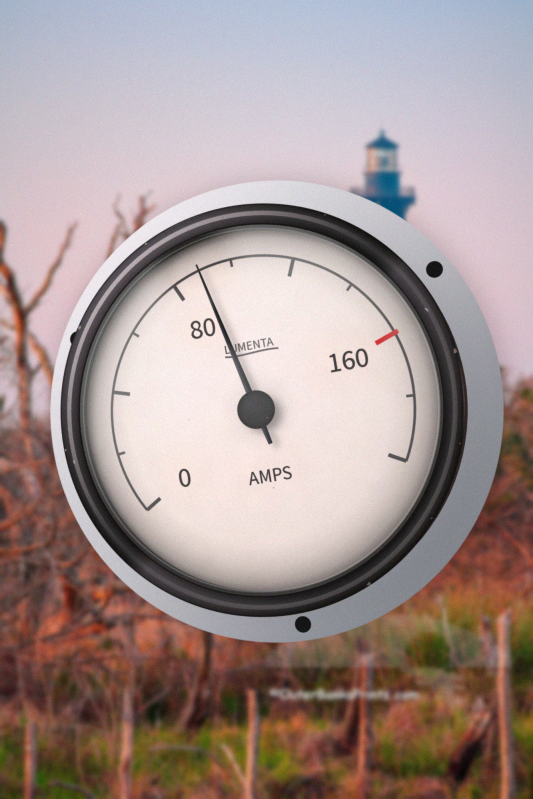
value=90 unit=A
